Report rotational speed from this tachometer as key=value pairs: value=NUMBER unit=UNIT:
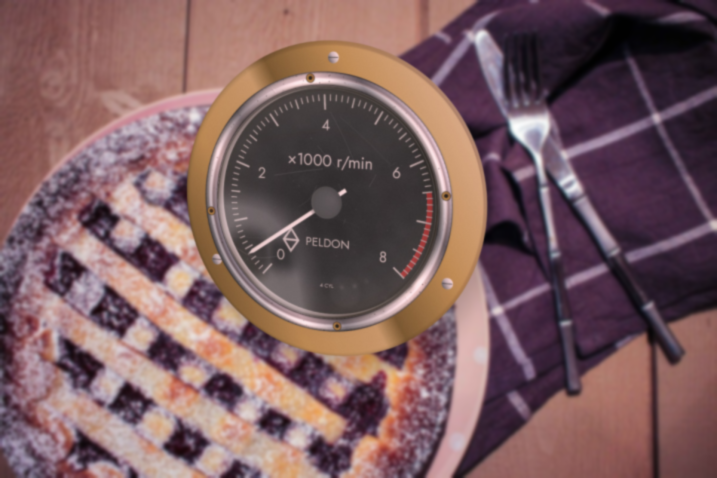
value=400 unit=rpm
